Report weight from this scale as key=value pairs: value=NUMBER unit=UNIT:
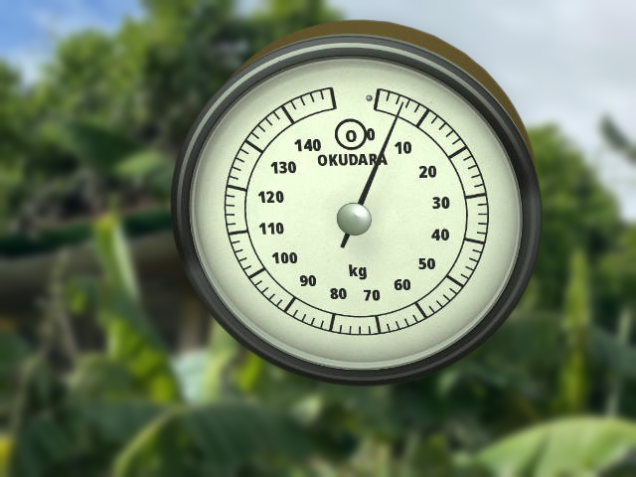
value=5 unit=kg
